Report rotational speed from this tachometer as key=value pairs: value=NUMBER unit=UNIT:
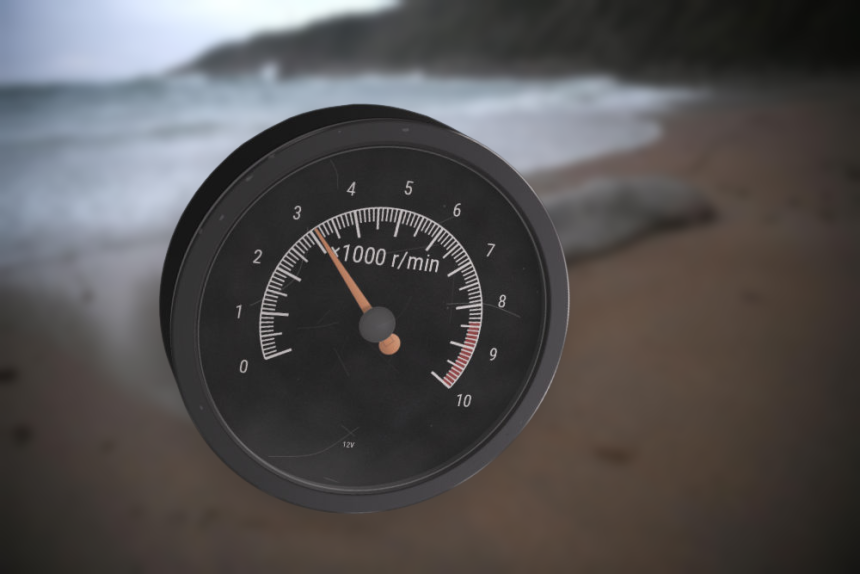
value=3100 unit=rpm
